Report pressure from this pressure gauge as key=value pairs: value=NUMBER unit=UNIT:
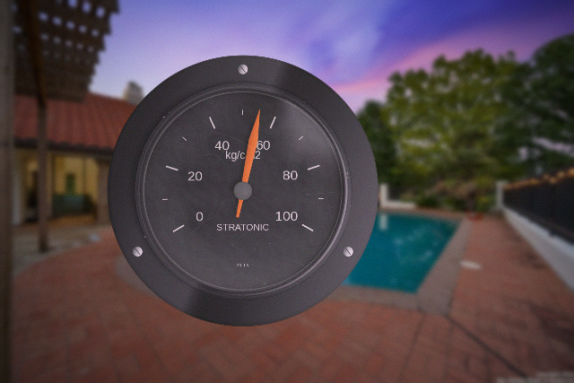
value=55 unit=kg/cm²
